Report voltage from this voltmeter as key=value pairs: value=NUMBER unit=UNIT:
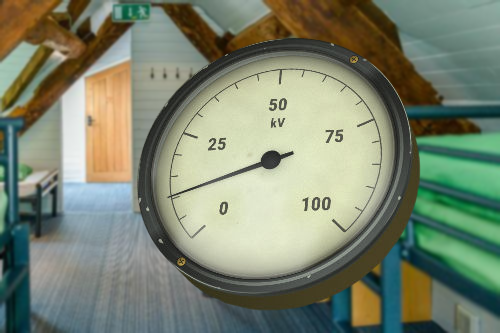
value=10 unit=kV
